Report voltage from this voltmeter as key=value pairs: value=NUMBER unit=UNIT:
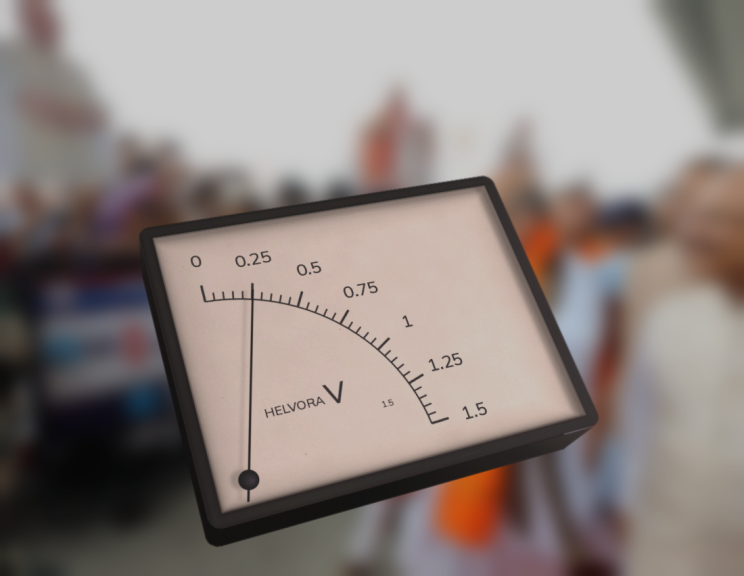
value=0.25 unit=V
